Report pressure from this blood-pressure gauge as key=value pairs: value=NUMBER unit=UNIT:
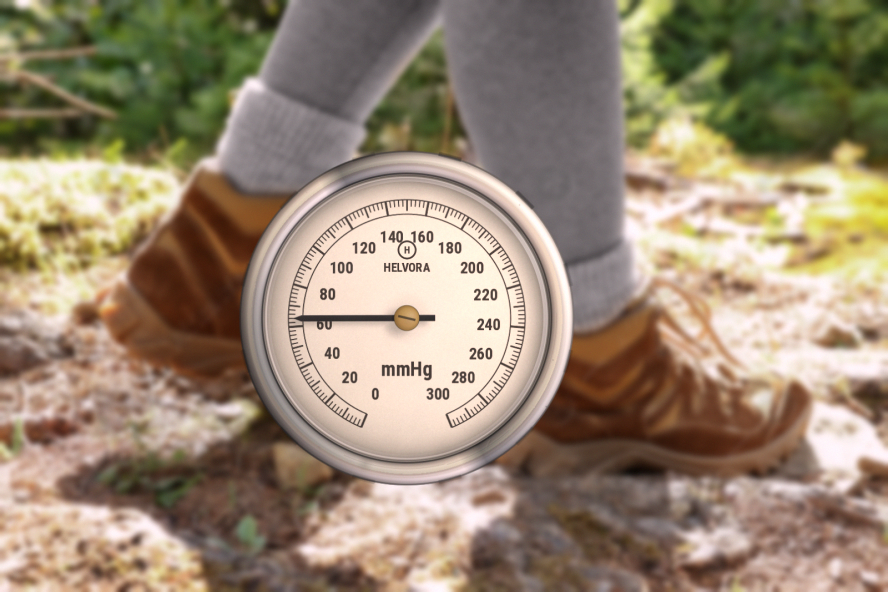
value=64 unit=mmHg
